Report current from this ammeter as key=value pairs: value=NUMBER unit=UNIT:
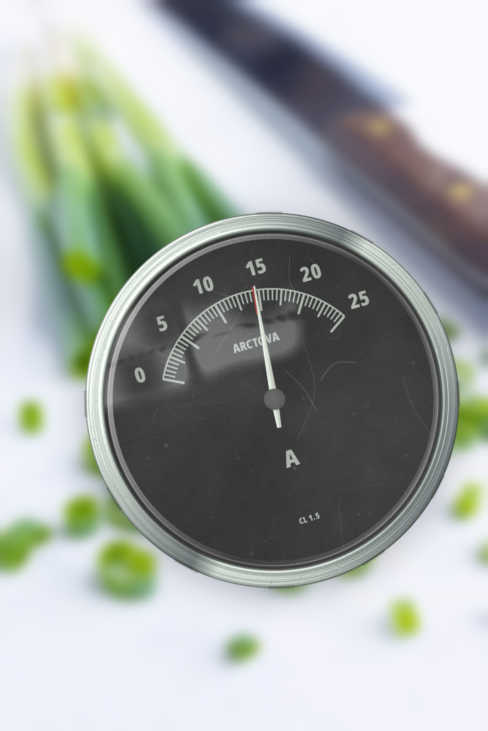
value=14.5 unit=A
